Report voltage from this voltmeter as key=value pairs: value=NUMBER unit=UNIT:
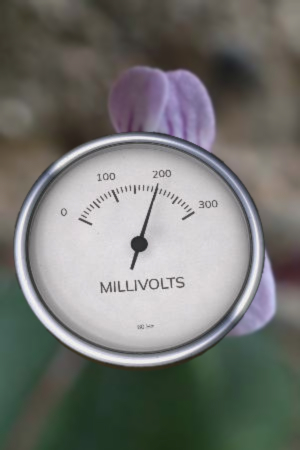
value=200 unit=mV
